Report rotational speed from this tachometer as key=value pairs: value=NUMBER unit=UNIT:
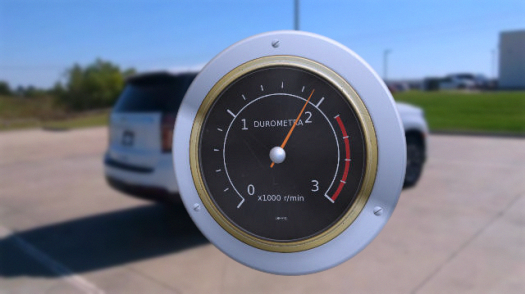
value=1900 unit=rpm
